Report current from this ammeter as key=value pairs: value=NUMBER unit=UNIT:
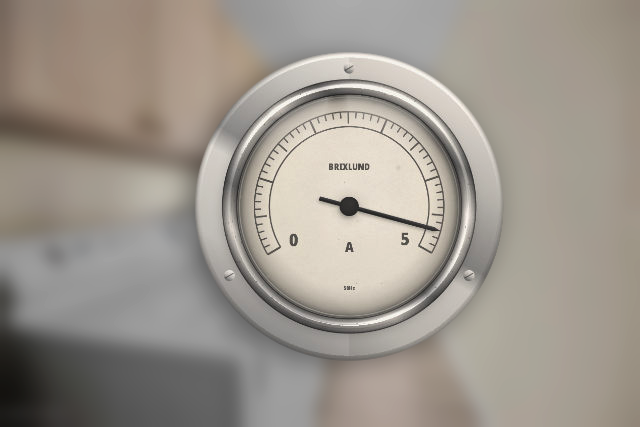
value=4.7 unit=A
